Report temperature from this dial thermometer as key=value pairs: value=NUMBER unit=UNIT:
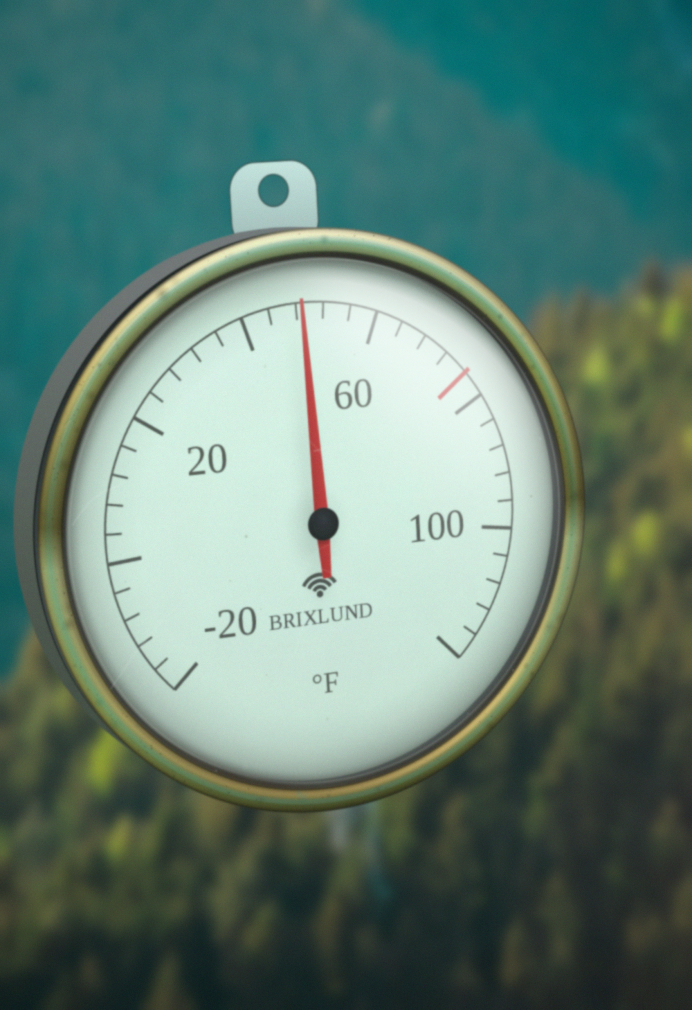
value=48 unit=°F
